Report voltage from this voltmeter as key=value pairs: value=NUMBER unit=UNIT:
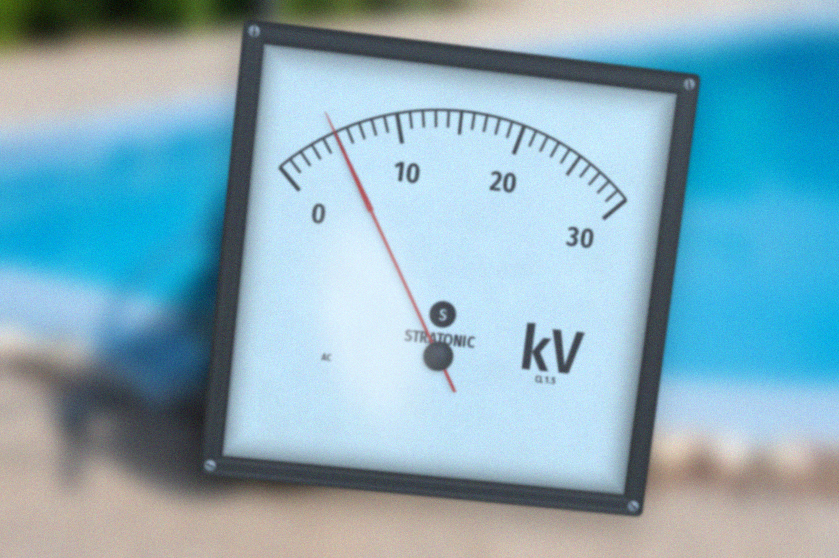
value=5 unit=kV
